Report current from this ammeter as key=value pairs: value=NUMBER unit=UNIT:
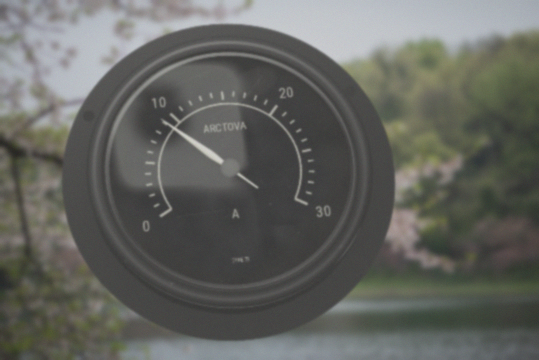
value=9 unit=A
